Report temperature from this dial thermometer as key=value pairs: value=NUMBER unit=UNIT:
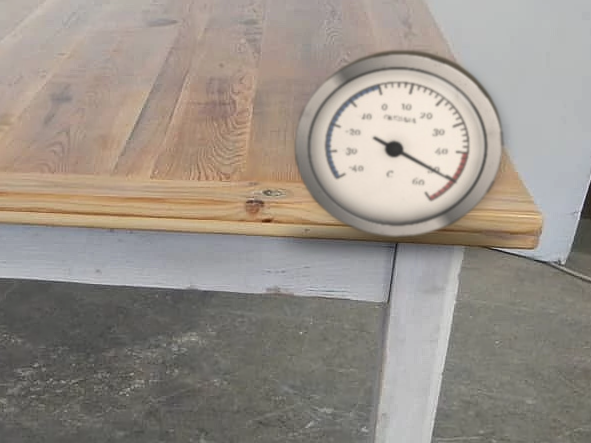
value=50 unit=°C
